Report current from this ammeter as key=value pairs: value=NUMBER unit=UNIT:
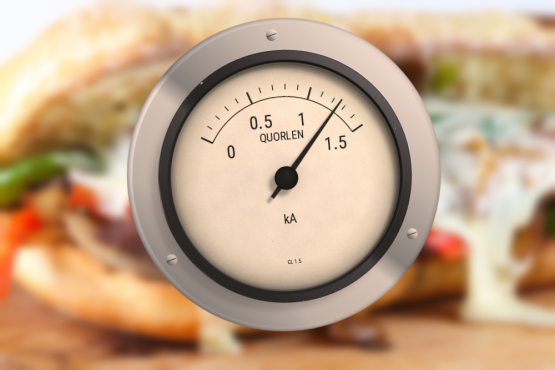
value=1.25 unit=kA
